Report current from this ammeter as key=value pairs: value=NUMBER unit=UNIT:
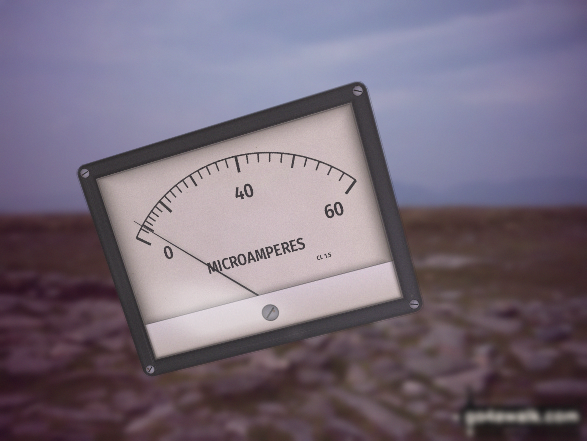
value=10 unit=µA
